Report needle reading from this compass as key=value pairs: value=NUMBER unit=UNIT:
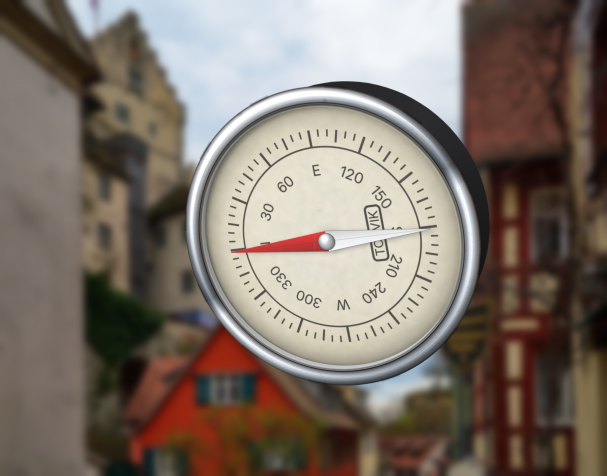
value=0 unit=°
